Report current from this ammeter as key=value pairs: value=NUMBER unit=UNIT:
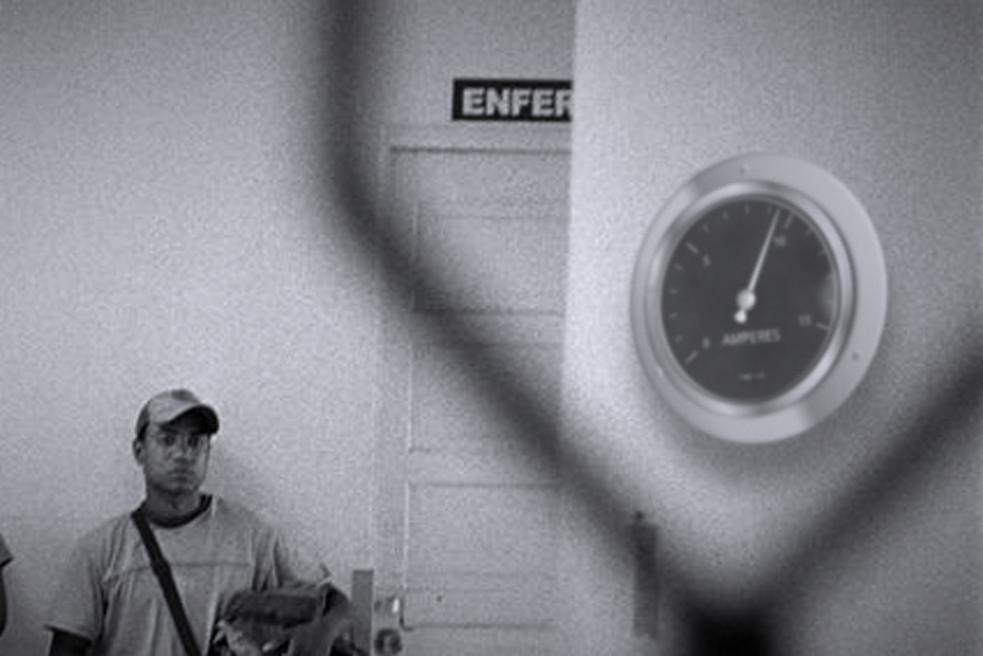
value=9.5 unit=A
